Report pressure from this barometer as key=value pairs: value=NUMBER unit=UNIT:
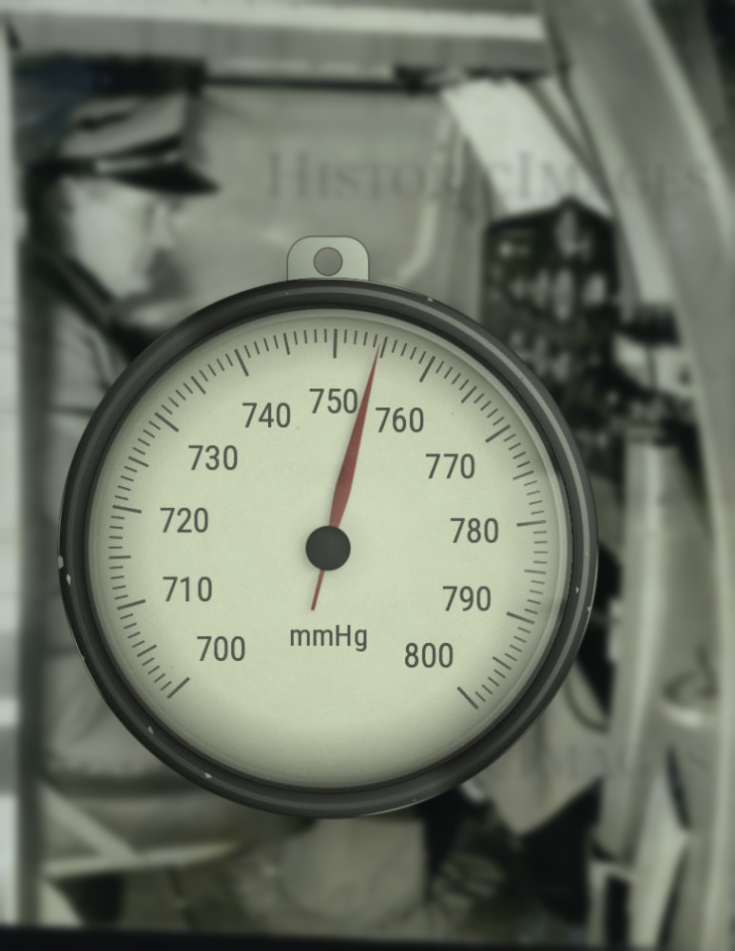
value=754.5 unit=mmHg
